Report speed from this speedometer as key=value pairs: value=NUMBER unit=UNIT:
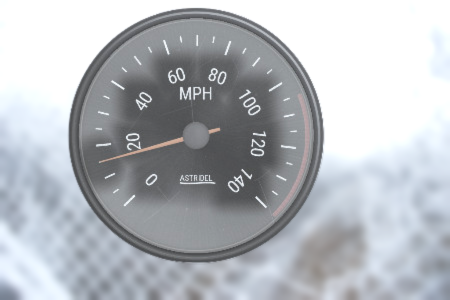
value=15 unit=mph
